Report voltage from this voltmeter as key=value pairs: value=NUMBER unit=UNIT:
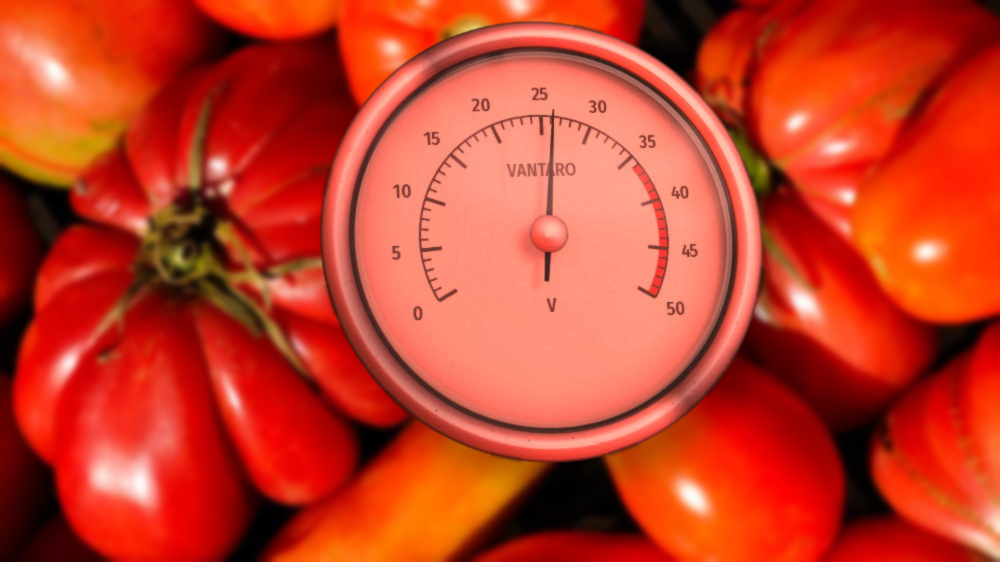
value=26 unit=V
